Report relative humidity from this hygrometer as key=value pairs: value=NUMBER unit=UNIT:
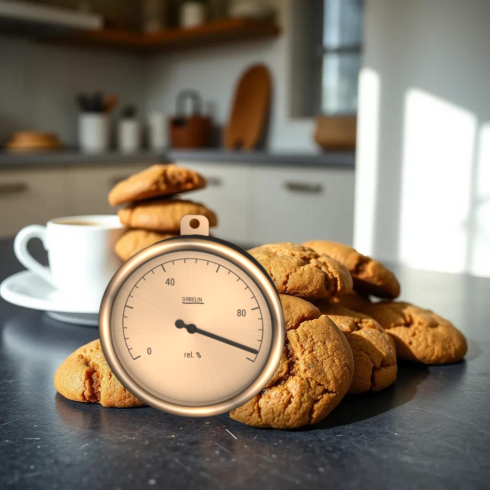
value=96 unit=%
